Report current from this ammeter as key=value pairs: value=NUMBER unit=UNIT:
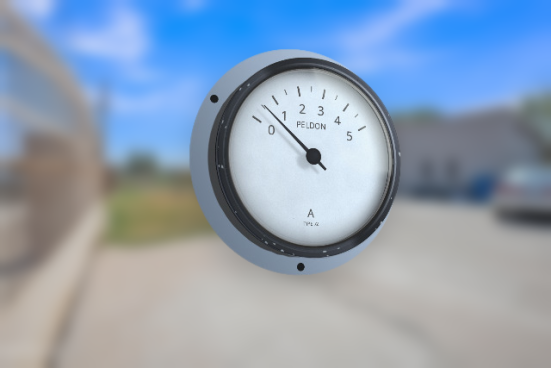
value=0.5 unit=A
